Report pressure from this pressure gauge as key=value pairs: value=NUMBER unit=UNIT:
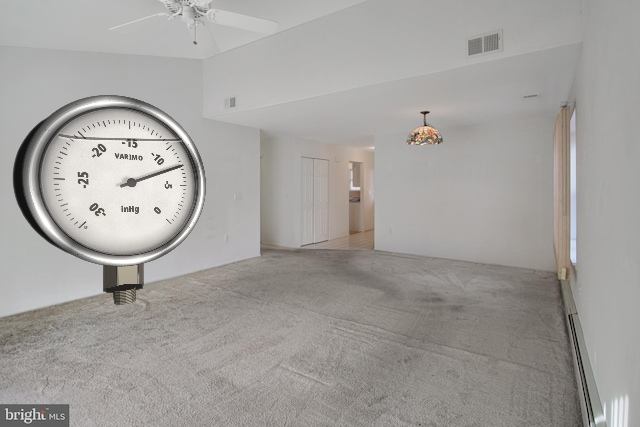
value=-7.5 unit=inHg
